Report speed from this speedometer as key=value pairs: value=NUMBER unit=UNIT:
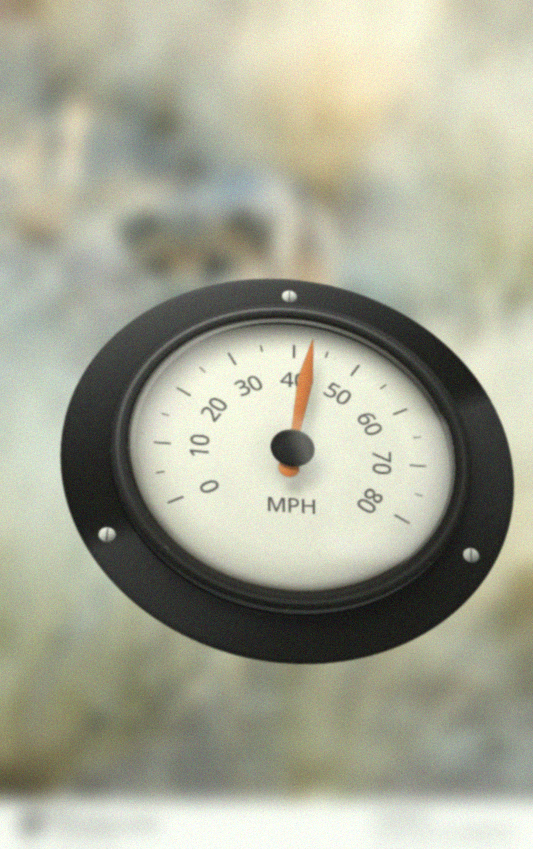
value=42.5 unit=mph
